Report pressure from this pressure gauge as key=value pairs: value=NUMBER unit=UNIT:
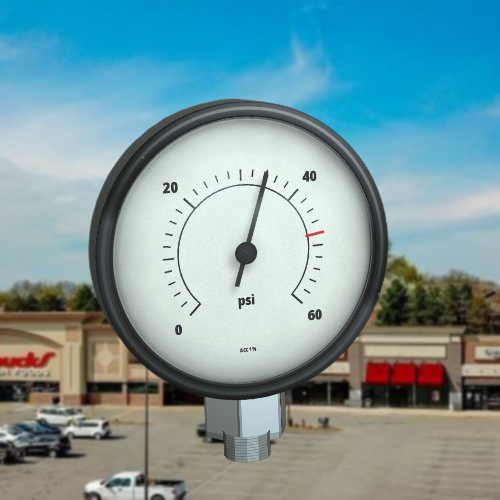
value=34 unit=psi
